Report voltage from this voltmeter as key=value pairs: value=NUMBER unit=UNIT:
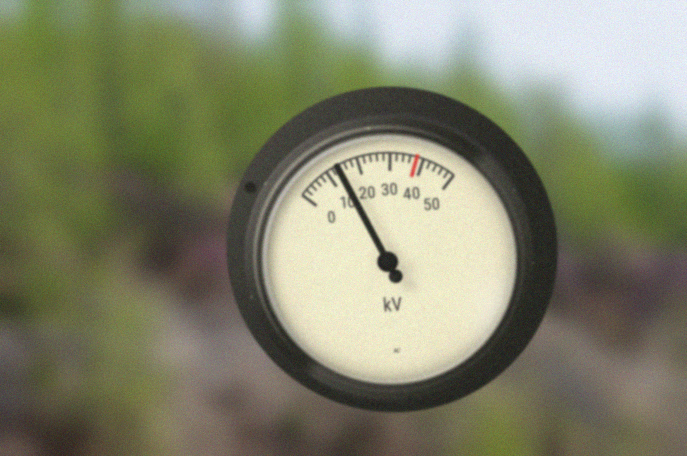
value=14 unit=kV
